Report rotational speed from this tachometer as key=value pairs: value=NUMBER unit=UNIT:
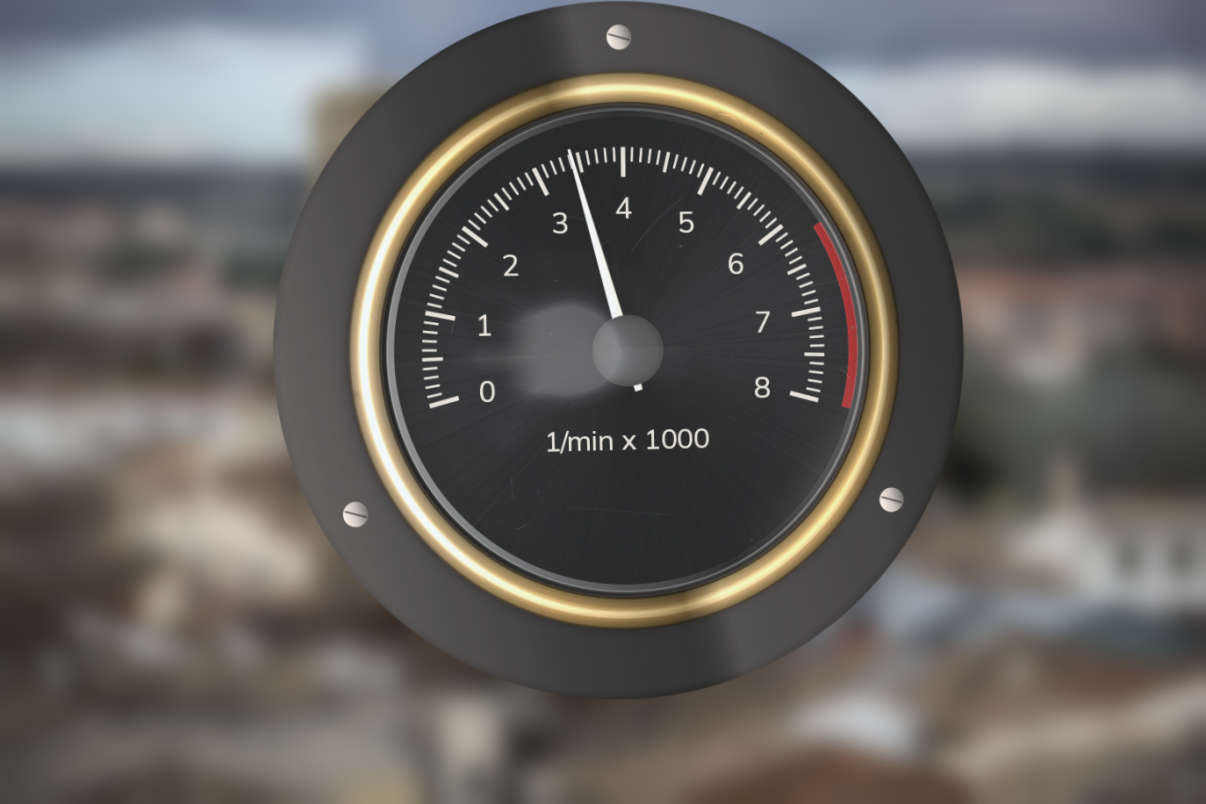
value=3400 unit=rpm
